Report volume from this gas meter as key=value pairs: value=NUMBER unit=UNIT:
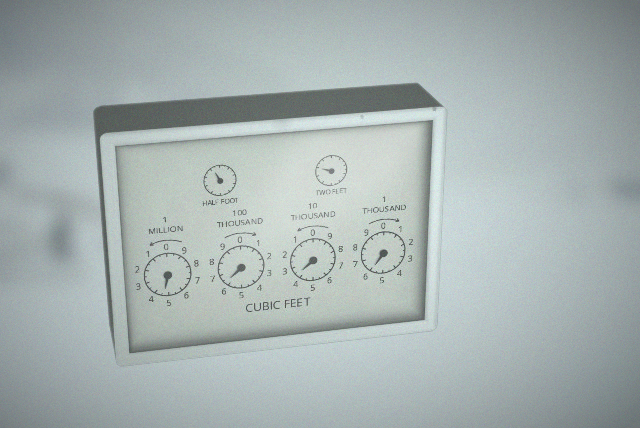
value=463600 unit=ft³
